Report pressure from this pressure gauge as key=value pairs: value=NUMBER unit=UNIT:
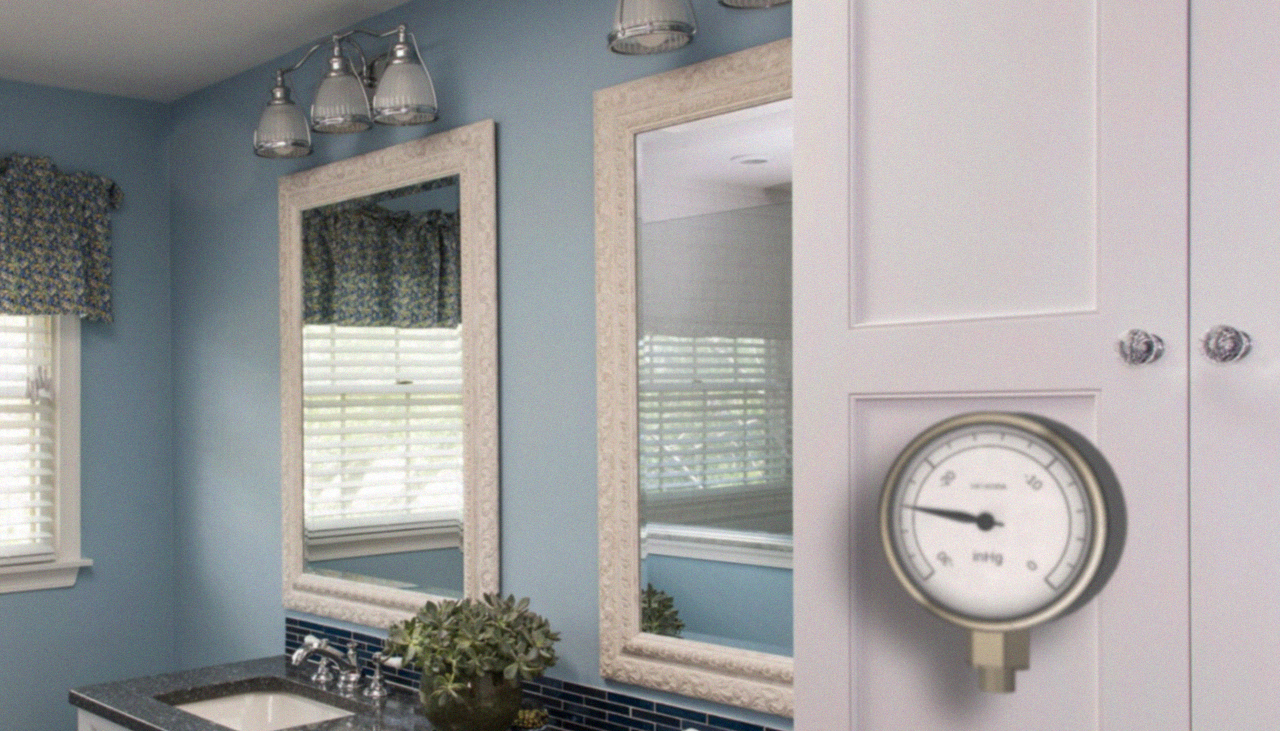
value=-24 unit=inHg
